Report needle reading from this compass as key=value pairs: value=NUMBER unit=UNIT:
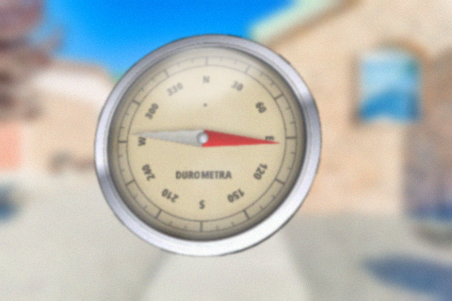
value=95 unit=°
